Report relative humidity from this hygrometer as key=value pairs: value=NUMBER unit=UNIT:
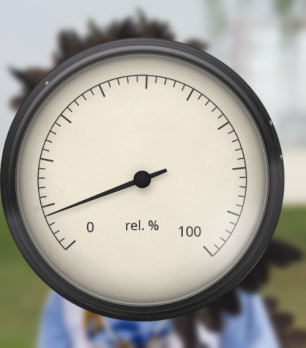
value=8 unit=%
